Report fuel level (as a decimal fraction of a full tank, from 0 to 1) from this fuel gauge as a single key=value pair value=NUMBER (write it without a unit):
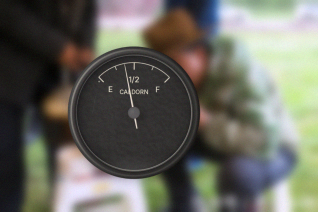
value=0.375
